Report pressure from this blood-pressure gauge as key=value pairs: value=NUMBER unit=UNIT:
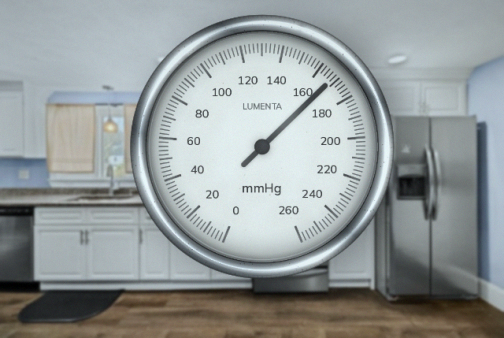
value=168 unit=mmHg
